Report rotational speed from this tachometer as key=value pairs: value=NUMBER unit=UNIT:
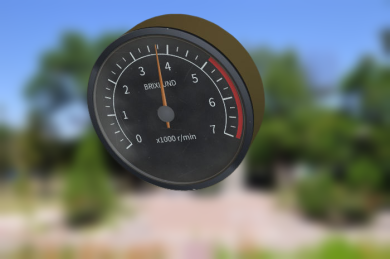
value=3750 unit=rpm
